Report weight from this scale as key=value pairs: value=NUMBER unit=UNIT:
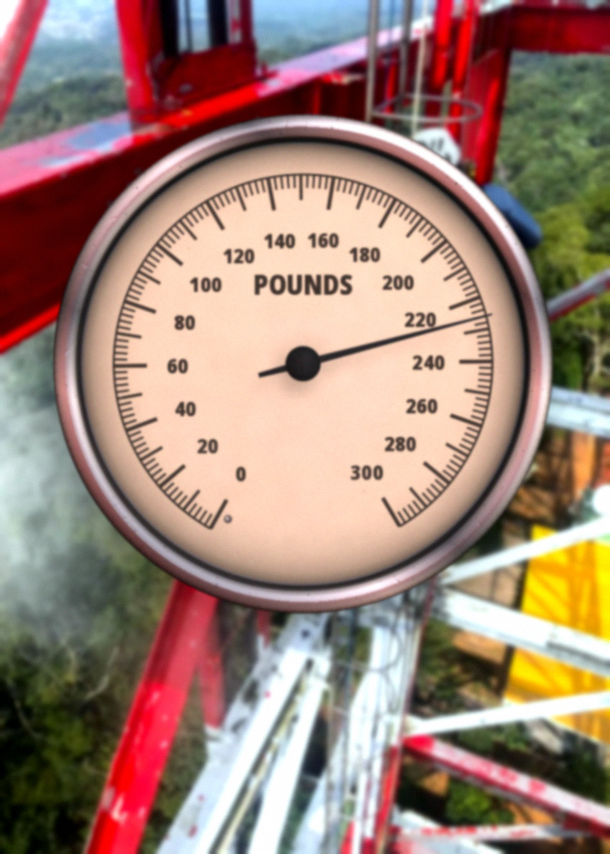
value=226 unit=lb
